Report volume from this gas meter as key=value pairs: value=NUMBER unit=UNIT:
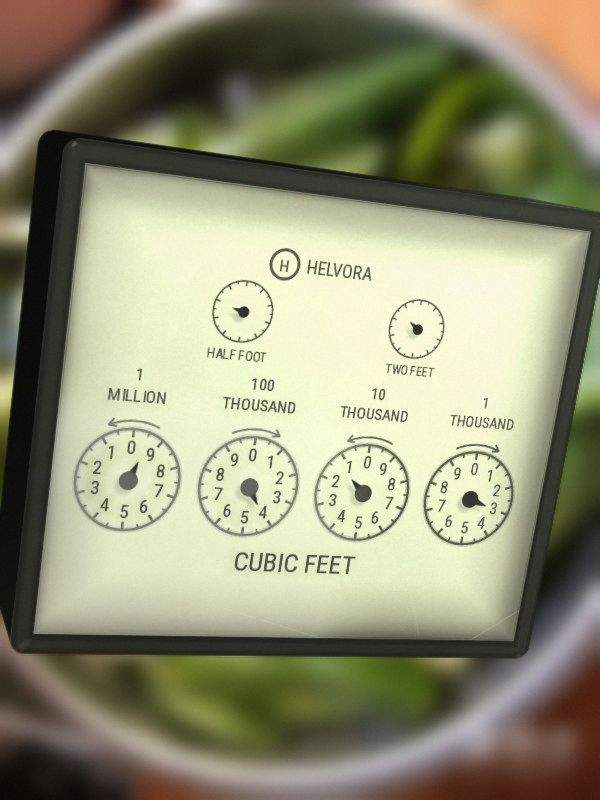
value=941300 unit=ft³
